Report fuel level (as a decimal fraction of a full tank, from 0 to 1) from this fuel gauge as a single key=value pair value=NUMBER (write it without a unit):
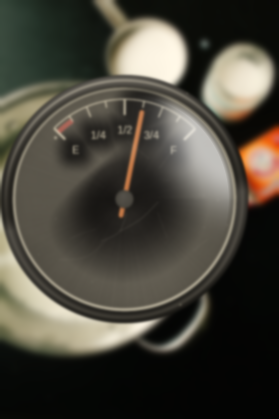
value=0.625
